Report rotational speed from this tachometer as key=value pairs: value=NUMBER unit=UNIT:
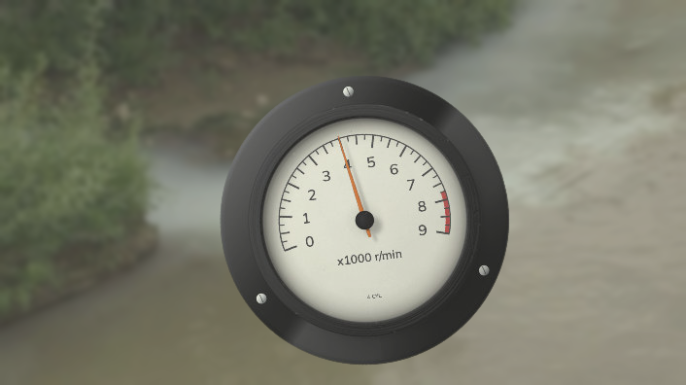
value=4000 unit=rpm
